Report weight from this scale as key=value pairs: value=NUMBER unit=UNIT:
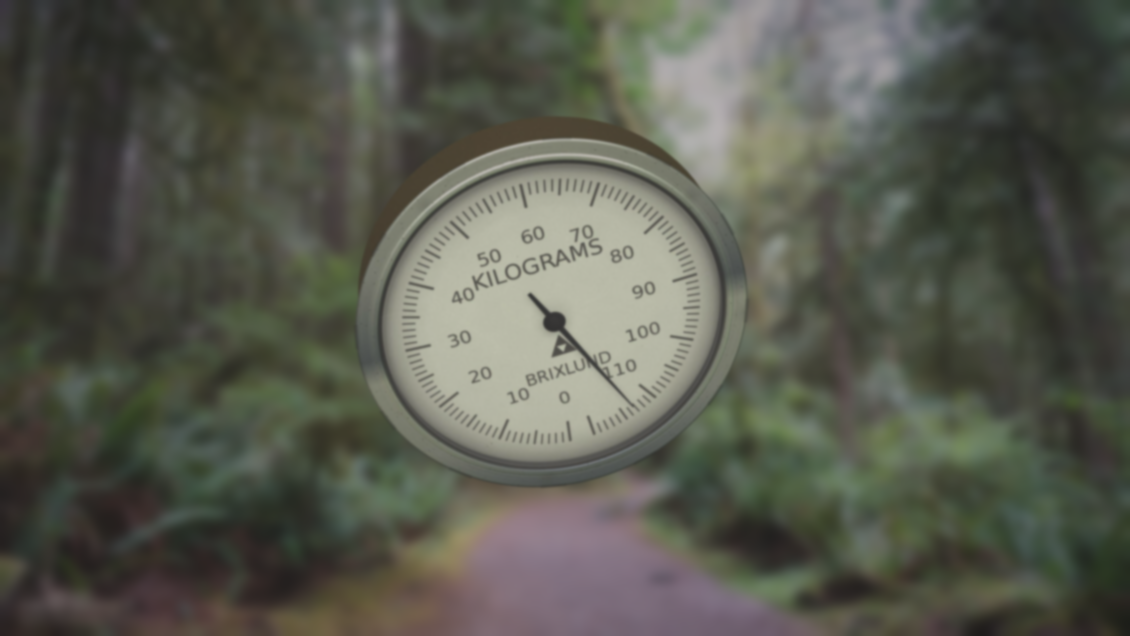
value=113 unit=kg
